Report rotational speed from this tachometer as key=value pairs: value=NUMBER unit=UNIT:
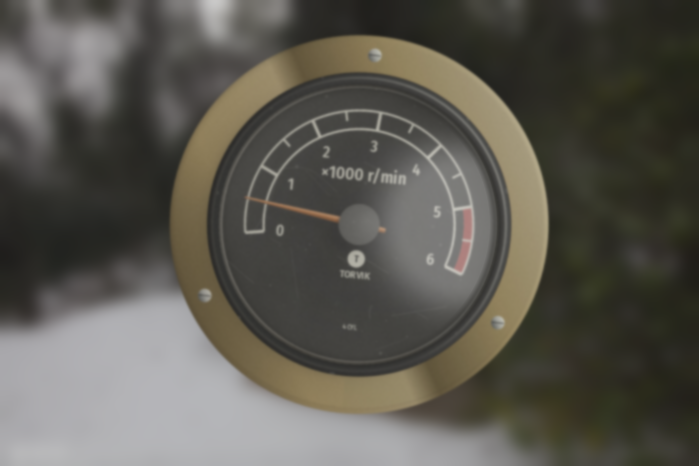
value=500 unit=rpm
